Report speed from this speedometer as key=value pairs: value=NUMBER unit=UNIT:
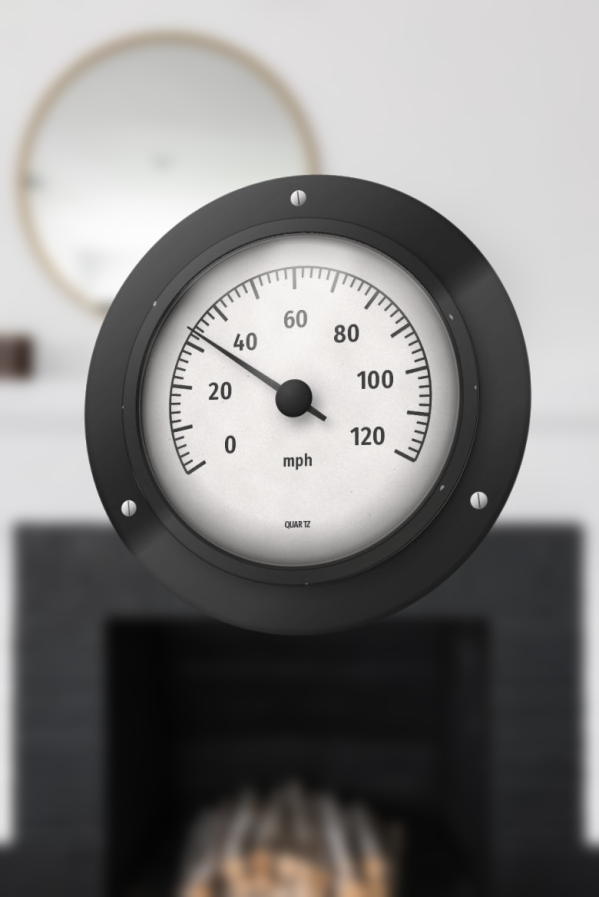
value=33 unit=mph
